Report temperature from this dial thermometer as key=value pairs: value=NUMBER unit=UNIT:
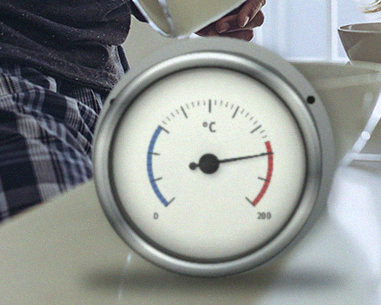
value=160 unit=°C
